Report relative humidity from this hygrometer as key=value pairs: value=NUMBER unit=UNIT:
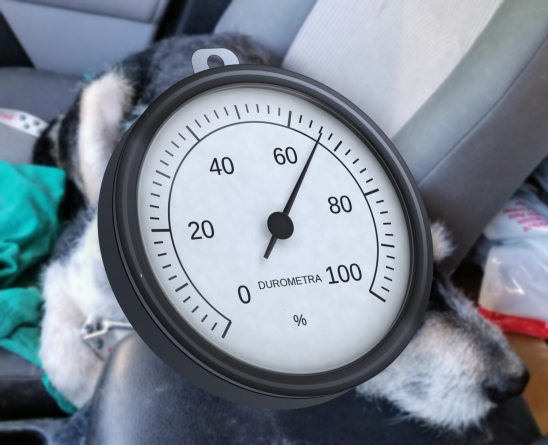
value=66 unit=%
